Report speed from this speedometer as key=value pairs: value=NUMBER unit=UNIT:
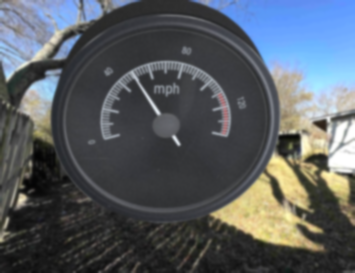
value=50 unit=mph
